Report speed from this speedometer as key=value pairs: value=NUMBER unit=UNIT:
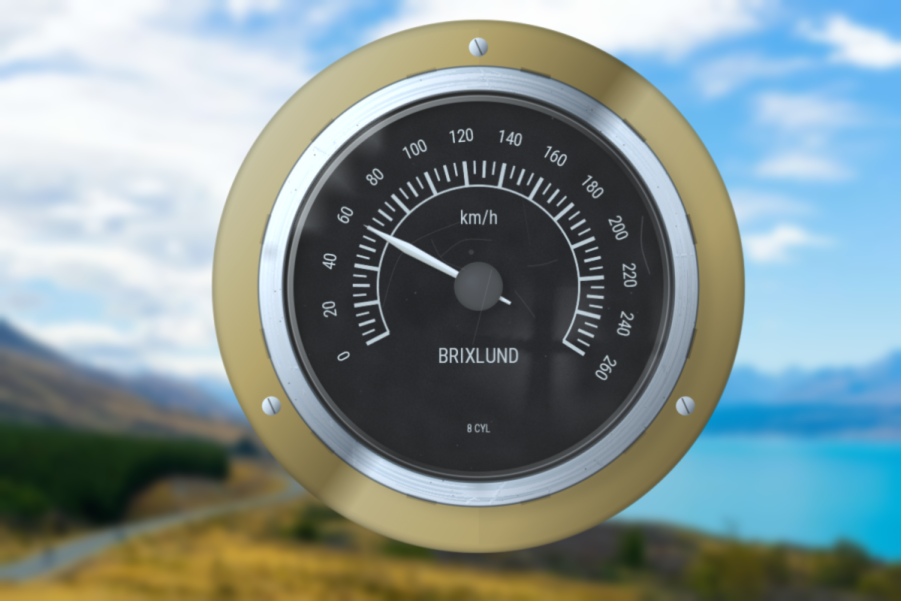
value=60 unit=km/h
